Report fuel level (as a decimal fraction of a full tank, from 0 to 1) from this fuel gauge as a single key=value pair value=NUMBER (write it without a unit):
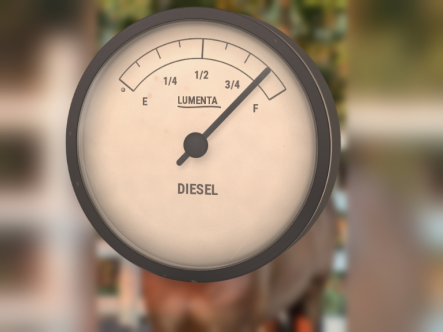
value=0.875
